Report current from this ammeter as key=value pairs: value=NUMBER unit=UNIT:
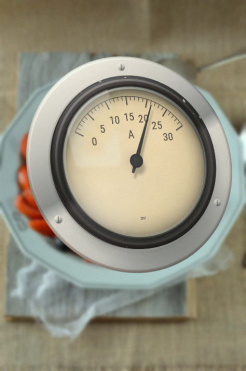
value=21 unit=A
